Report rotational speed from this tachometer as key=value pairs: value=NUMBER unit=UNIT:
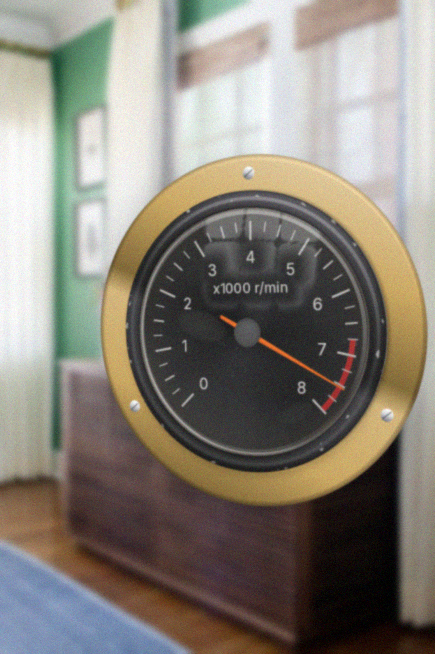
value=7500 unit=rpm
